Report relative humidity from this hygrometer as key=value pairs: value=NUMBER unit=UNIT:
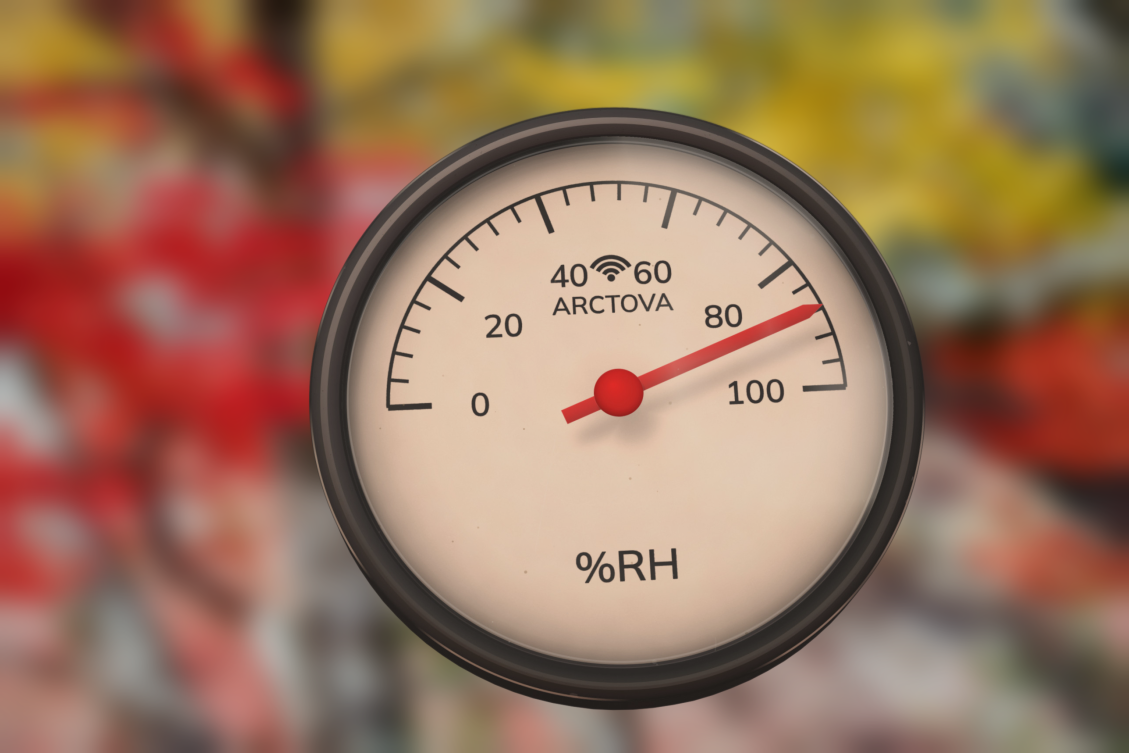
value=88 unit=%
